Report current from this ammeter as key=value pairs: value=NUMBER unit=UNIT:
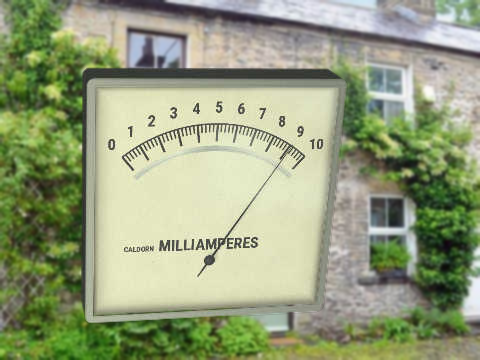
value=9 unit=mA
